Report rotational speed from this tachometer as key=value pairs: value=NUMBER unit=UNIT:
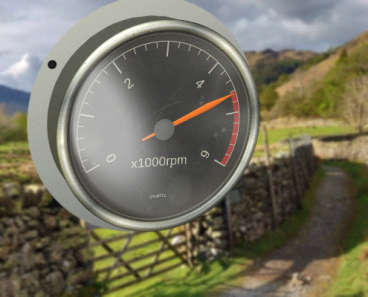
value=4600 unit=rpm
